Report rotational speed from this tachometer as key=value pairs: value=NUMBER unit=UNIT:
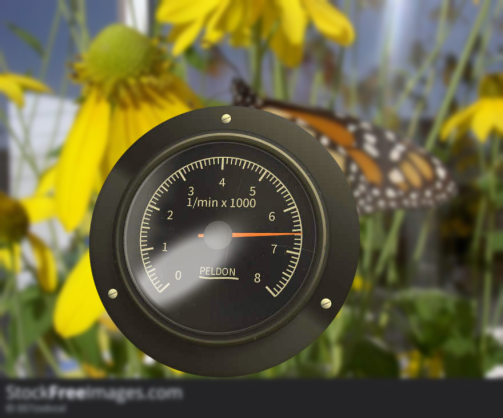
value=6600 unit=rpm
